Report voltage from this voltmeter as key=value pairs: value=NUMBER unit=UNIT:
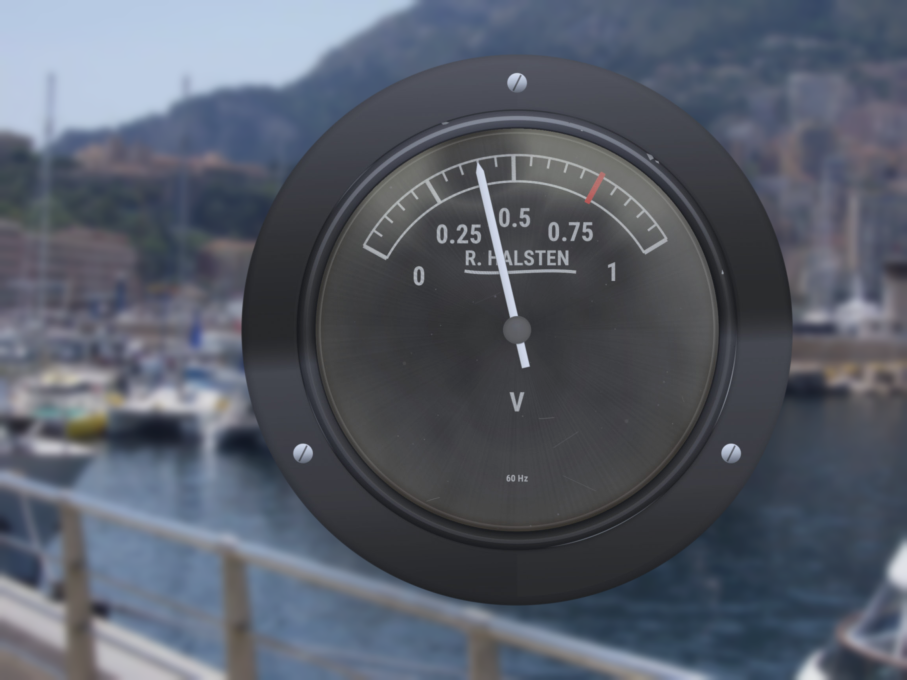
value=0.4 unit=V
